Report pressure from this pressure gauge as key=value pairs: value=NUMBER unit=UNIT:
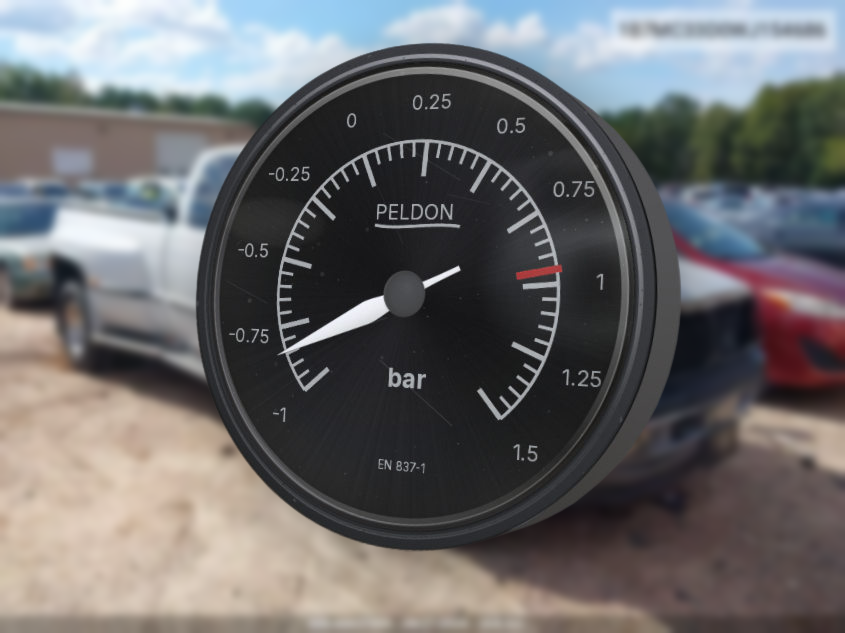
value=-0.85 unit=bar
